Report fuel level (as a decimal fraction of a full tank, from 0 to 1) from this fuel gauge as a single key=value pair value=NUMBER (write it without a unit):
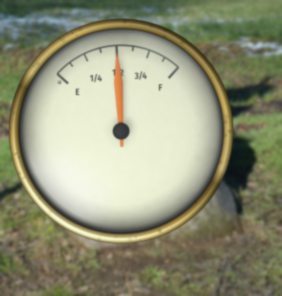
value=0.5
